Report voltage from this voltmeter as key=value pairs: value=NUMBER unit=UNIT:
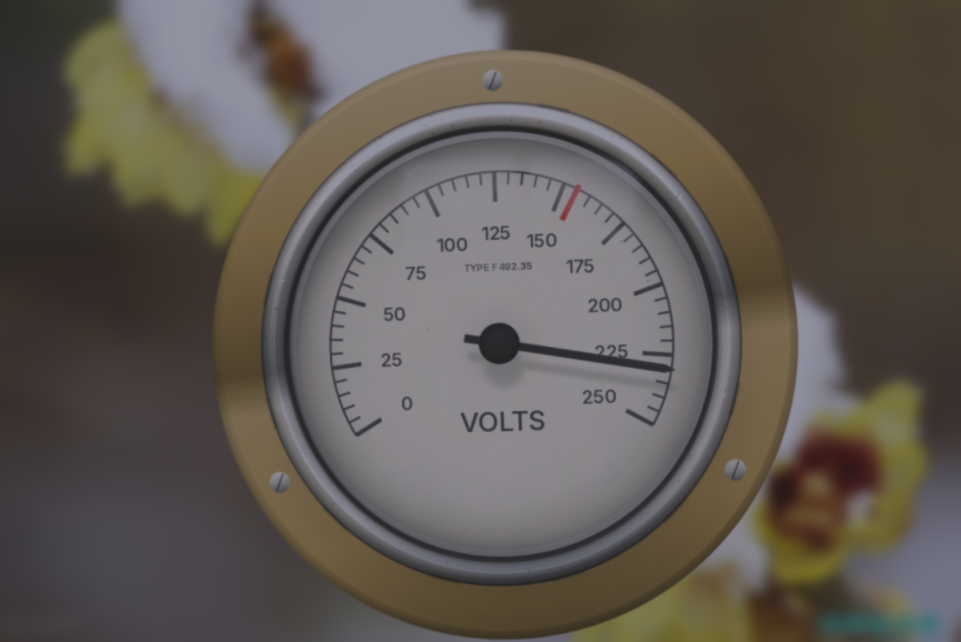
value=230 unit=V
